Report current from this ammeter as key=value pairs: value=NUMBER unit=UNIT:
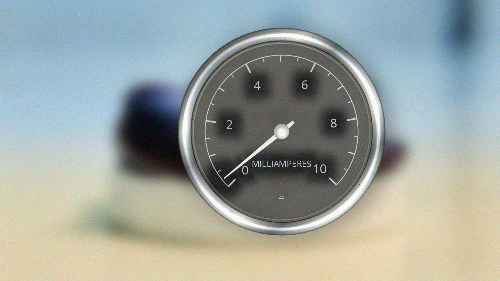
value=0.25 unit=mA
